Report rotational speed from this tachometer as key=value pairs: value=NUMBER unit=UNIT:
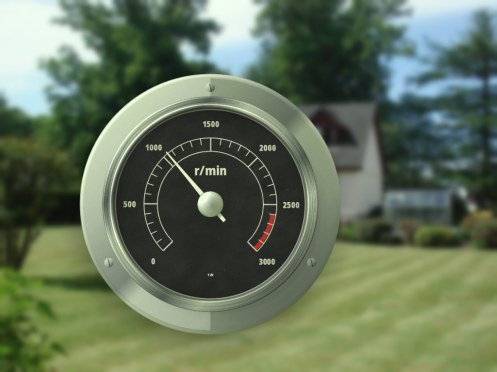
value=1050 unit=rpm
